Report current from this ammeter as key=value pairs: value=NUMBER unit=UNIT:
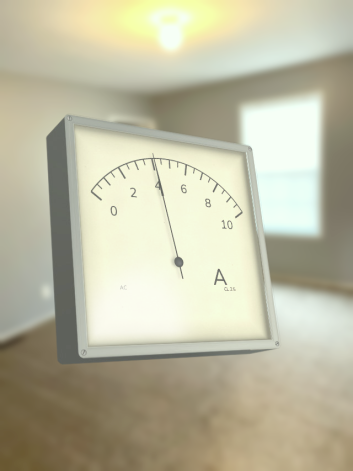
value=4 unit=A
